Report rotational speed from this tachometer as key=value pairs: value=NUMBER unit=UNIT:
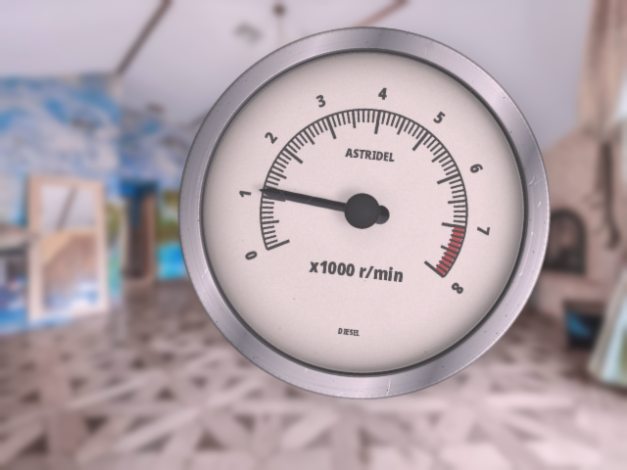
value=1100 unit=rpm
